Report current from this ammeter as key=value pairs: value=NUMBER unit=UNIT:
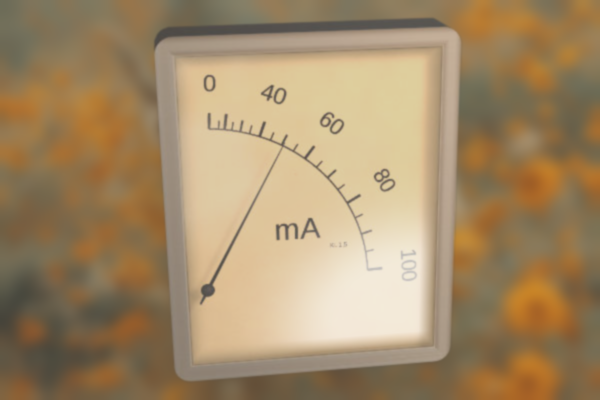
value=50 unit=mA
